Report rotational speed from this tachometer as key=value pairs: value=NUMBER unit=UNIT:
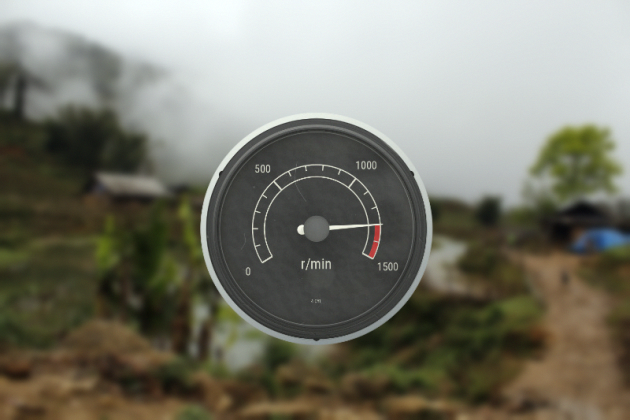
value=1300 unit=rpm
